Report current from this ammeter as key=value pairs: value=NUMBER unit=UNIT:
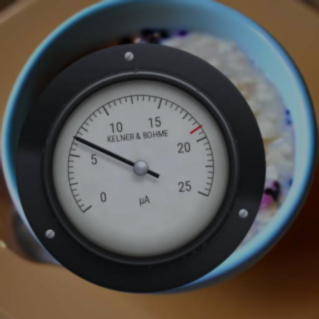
value=6.5 unit=µA
